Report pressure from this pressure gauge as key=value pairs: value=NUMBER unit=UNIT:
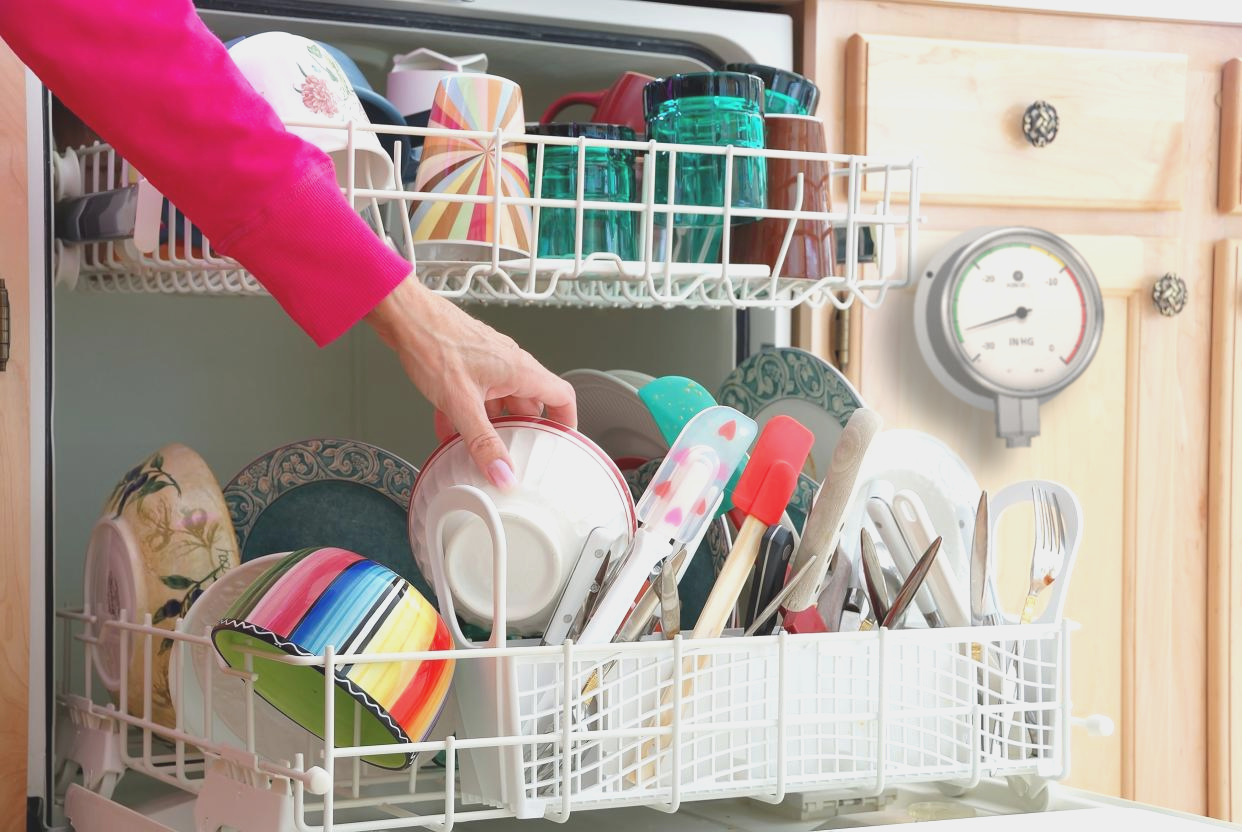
value=-27 unit=inHg
